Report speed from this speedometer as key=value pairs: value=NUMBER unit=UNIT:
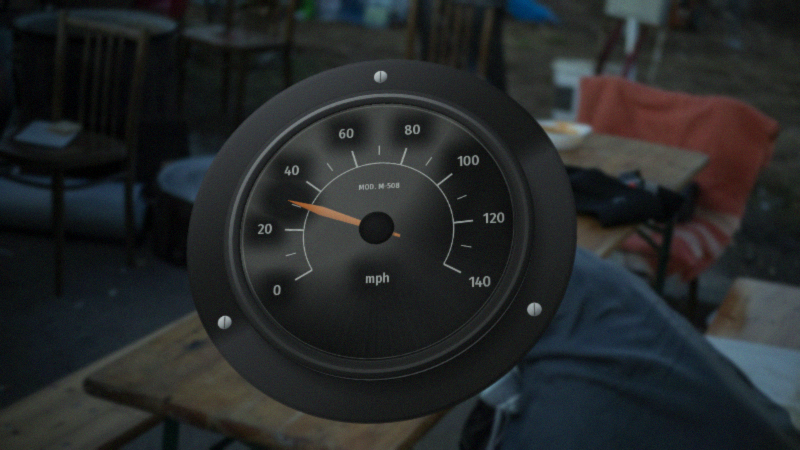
value=30 unit=mph
